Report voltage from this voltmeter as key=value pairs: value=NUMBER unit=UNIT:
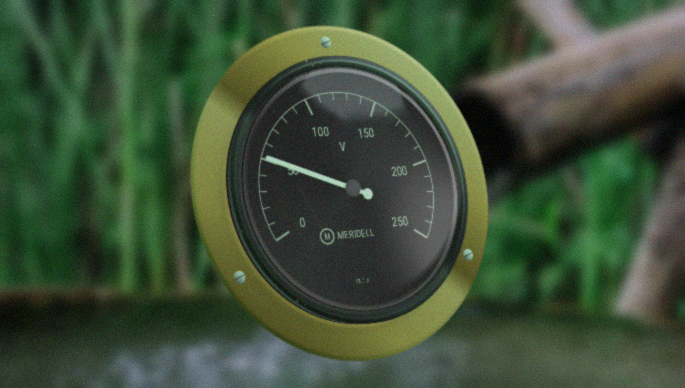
value=50 unit=V
